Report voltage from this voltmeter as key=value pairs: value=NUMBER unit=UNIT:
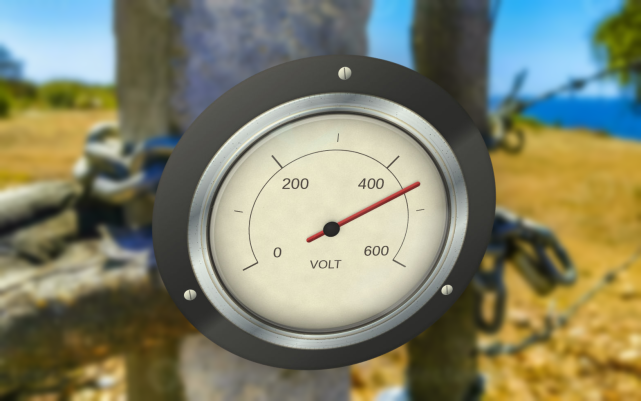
value=450 unit=V
